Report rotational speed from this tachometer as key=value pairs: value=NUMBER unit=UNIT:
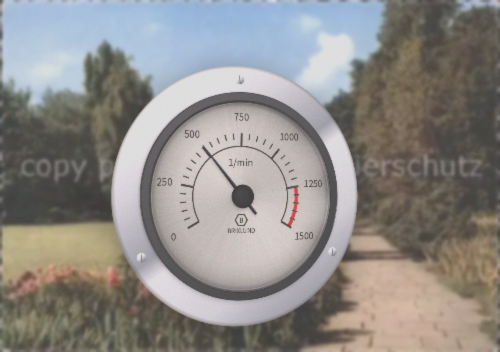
value=500 unit=rpm
